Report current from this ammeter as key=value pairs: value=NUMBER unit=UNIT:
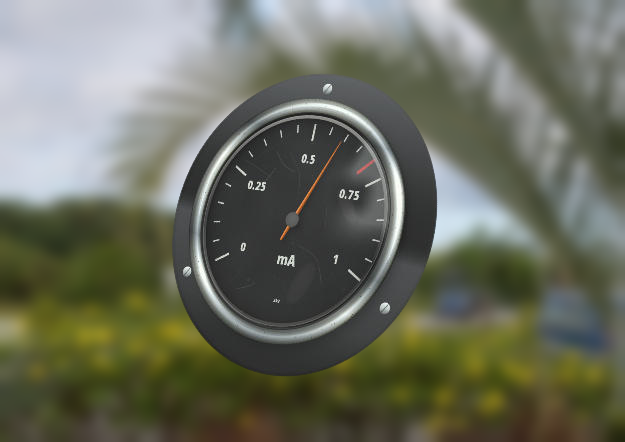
value=0.6 unit=mA
